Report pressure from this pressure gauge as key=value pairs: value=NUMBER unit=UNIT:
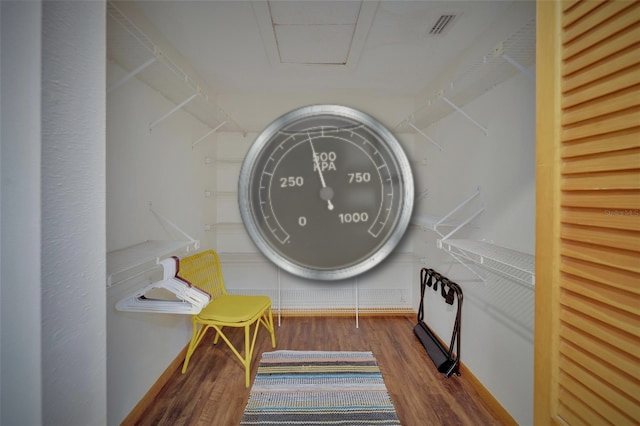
value=450 unit=kPa
